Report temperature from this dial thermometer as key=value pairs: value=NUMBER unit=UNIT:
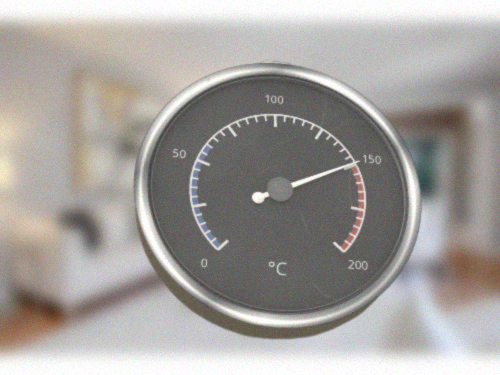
value=150 unit=°C
